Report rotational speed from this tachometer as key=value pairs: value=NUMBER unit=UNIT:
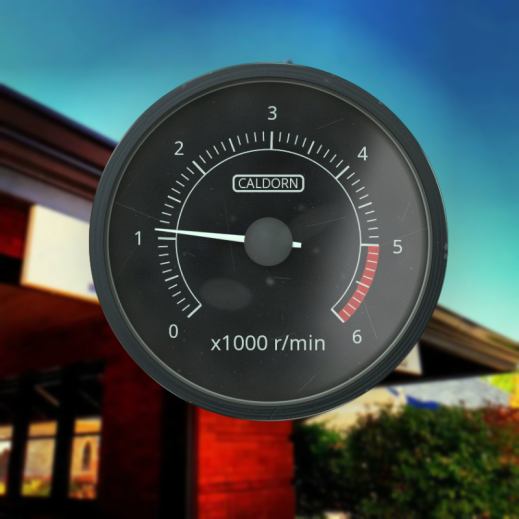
value=1100 unit=rpm
